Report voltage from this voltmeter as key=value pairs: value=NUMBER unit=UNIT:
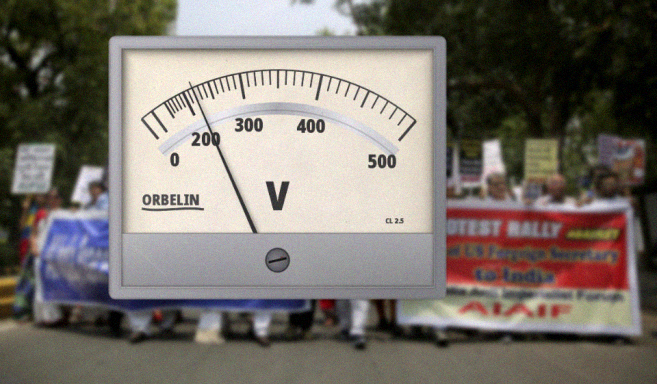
value=220 unit=V
